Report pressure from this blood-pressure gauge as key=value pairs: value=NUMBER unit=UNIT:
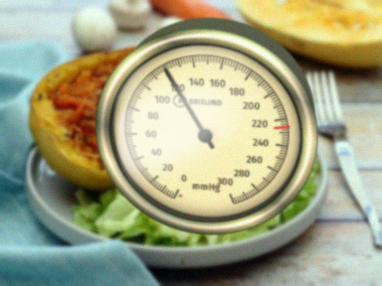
value=120 unit=mmHg
